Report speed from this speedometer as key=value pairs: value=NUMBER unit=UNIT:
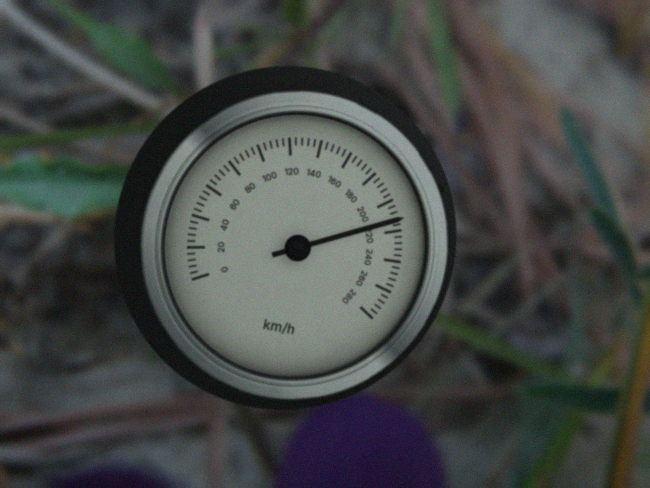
value=212 unit=km/h
